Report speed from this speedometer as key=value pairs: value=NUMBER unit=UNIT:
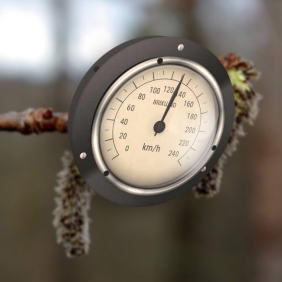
value=130 unit=km/h
